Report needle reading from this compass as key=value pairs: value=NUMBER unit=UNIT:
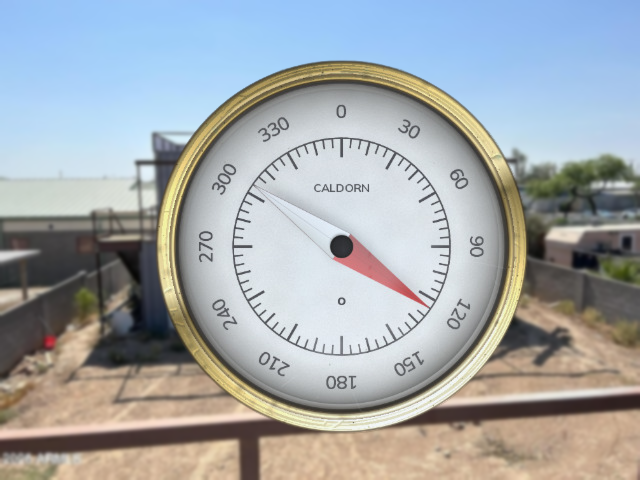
value=125 unit=°
